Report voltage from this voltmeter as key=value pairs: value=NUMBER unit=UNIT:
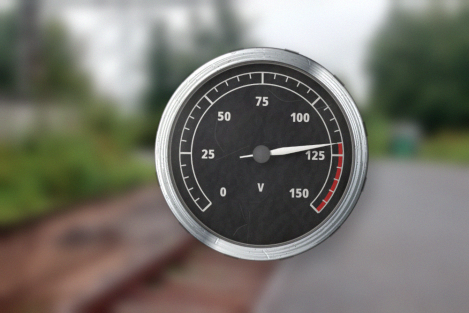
value=120 unit=V
